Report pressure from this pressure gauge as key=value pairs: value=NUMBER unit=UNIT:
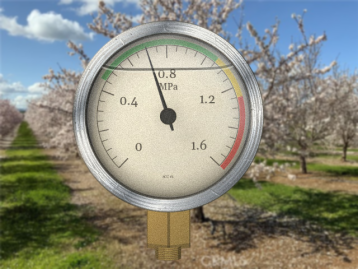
value=0.7 unit=MPa
